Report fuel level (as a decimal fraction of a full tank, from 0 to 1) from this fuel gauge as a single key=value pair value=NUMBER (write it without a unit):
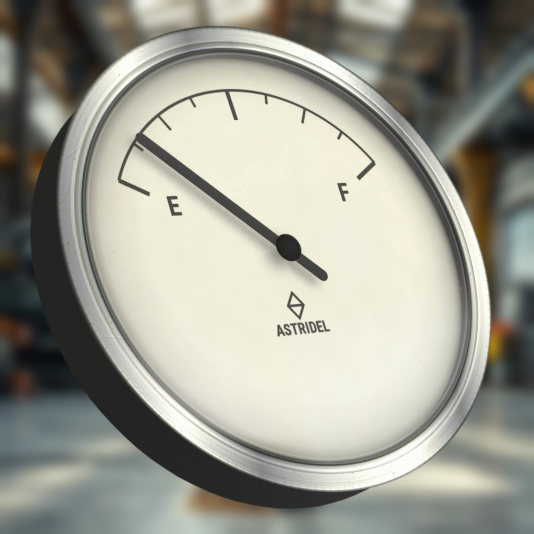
value=0.125
